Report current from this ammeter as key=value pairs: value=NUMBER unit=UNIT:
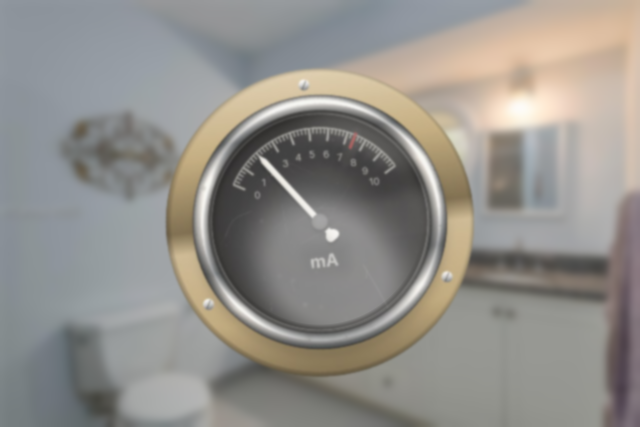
value=2 unit=mA
